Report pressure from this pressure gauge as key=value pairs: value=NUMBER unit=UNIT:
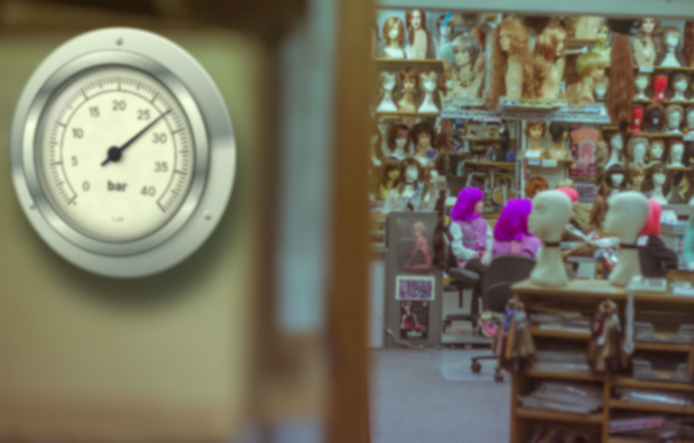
value=27.5 unit=bar
